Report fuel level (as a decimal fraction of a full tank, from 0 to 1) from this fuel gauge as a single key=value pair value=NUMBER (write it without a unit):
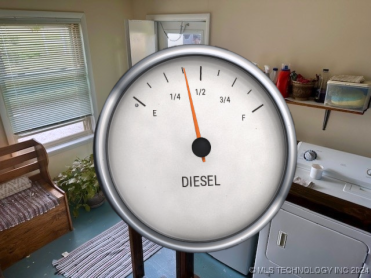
value=0.375
